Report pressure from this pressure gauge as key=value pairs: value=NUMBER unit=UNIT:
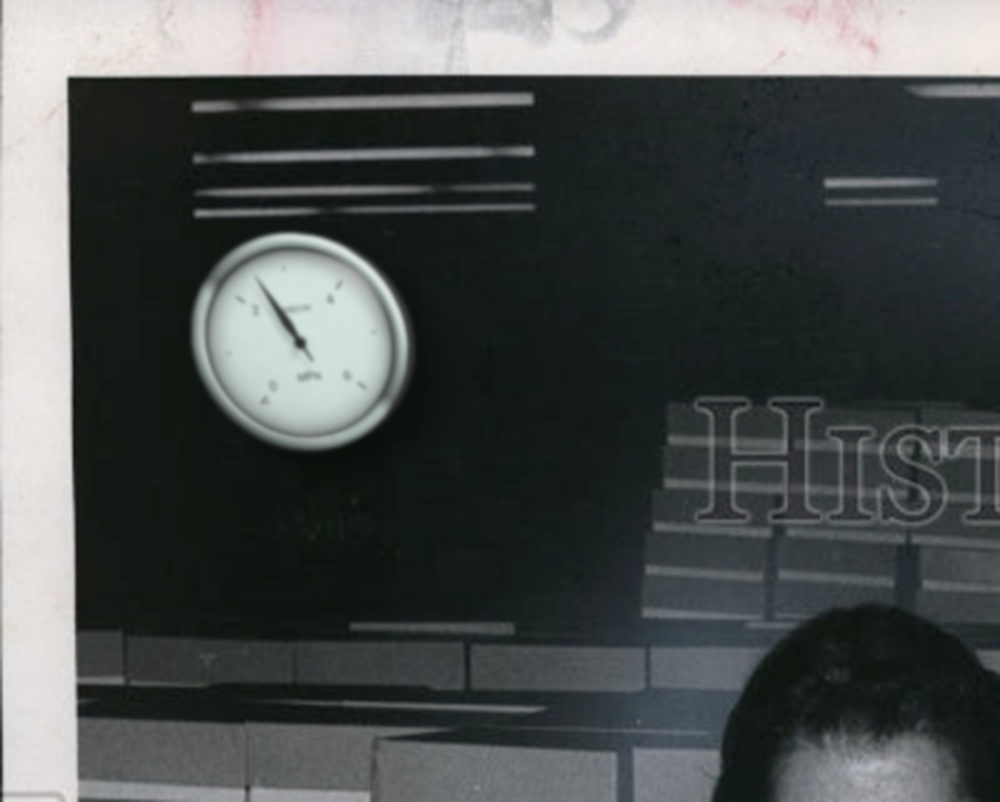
value=2.5 unit=MPa
